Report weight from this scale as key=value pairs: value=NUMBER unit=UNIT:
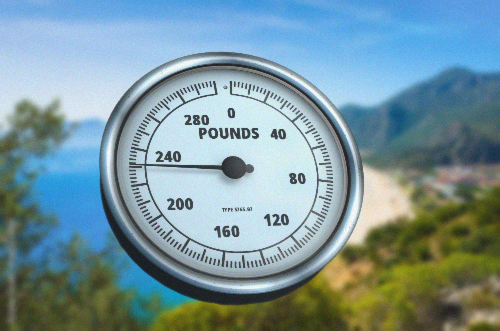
value=230 unit=lb
